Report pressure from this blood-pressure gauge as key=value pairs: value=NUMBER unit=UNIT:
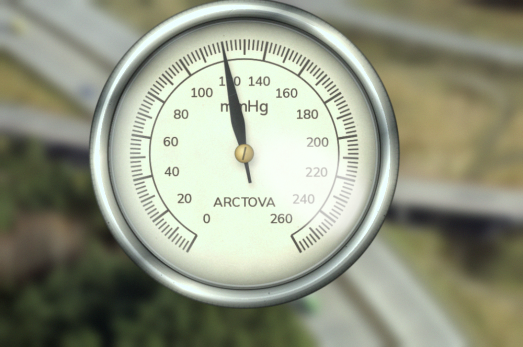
value=120 unit=mmHg
